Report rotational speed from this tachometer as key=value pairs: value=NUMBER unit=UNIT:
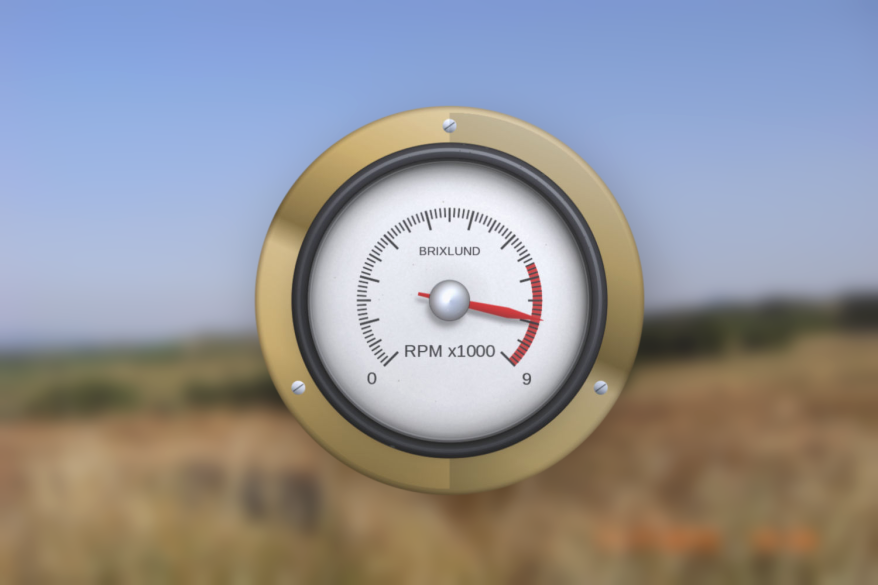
value=7900 unit=rpm
